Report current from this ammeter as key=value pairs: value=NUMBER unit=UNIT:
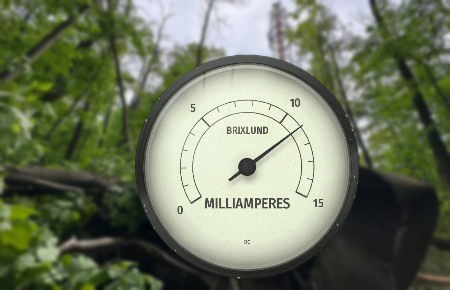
value=11 unit=mA
